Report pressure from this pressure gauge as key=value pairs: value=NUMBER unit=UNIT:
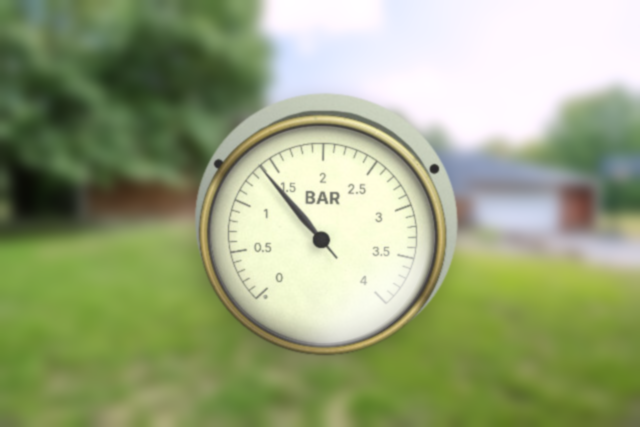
value=1.4 unit=bar
